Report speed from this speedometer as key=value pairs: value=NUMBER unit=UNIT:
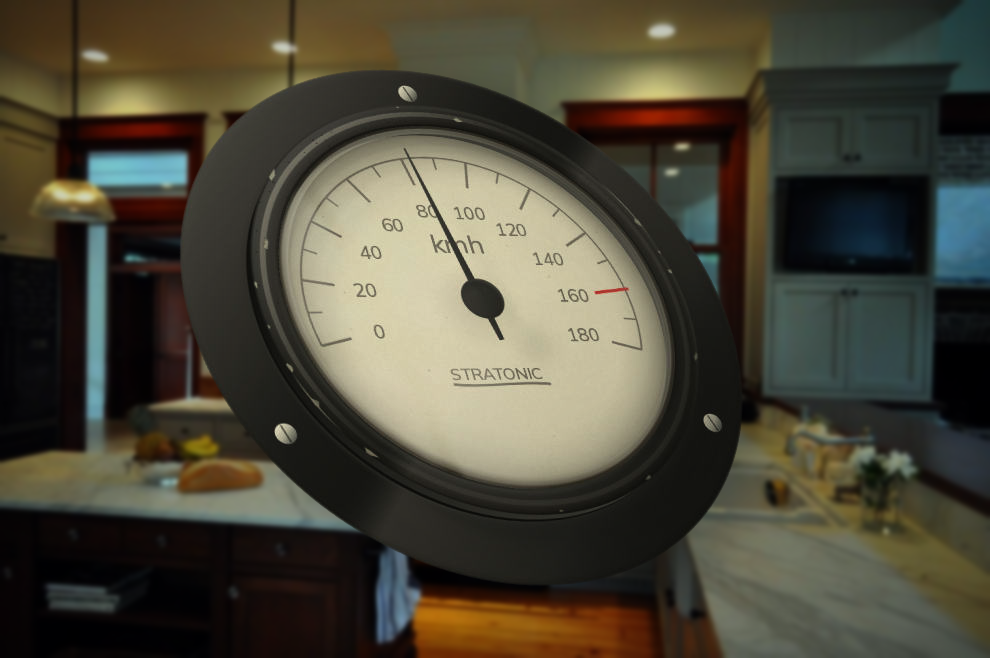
value=80 unit=km/h
